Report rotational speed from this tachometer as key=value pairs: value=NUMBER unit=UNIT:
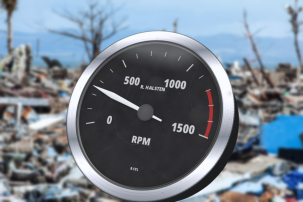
value=250 unit=rpm
